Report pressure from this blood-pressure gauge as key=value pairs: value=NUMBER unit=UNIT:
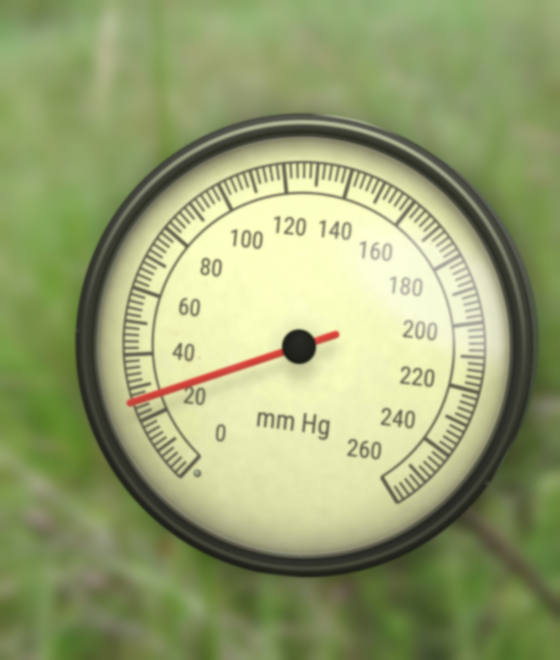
value=26 unit=mmHg
